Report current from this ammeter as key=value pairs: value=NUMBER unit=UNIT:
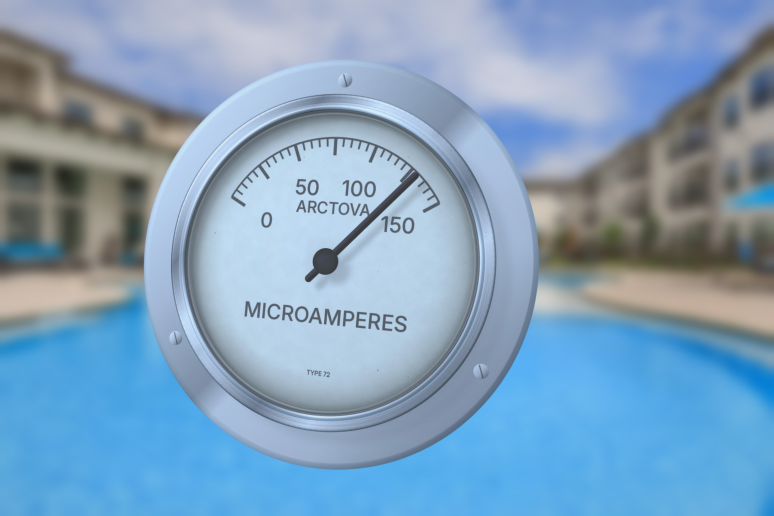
value=130 unit=µA
